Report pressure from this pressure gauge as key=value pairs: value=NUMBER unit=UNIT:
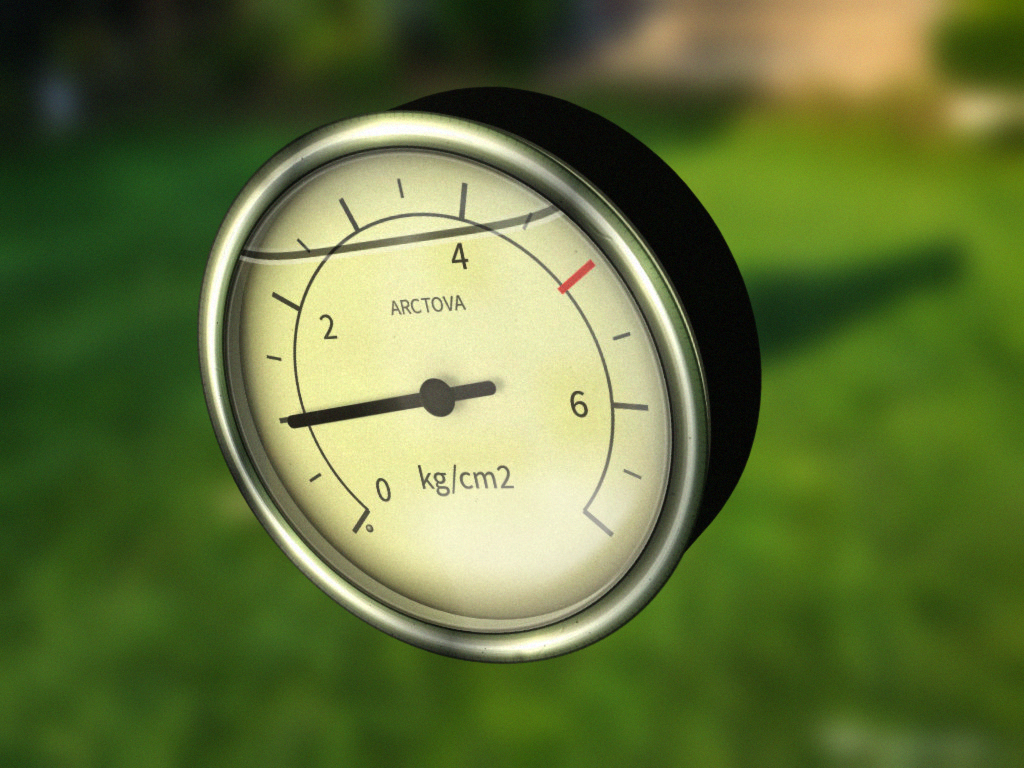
value=1 unit=kg/cm²
